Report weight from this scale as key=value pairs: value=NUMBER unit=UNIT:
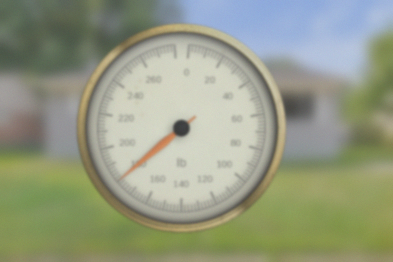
value=180 unit=lb
